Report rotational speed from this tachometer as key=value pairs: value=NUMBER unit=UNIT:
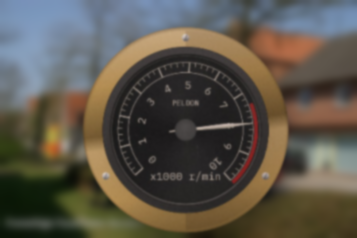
value=8000 unit=rpm
